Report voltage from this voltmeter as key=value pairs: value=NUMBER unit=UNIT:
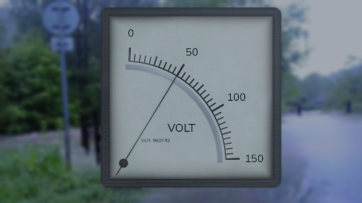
value=50 unit=V
